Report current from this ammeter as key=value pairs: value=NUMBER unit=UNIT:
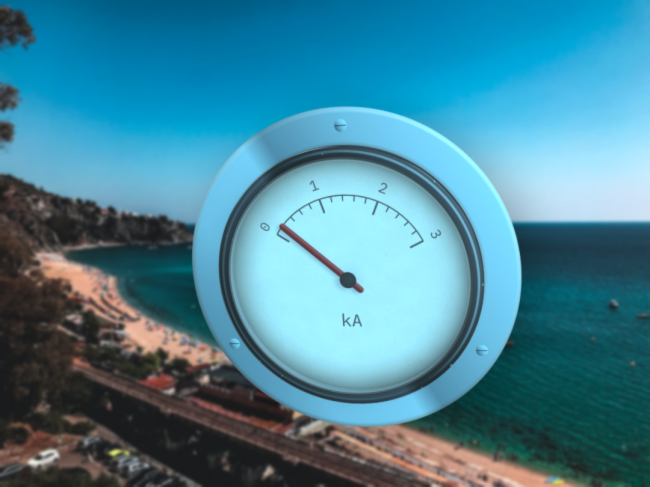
value=0.2 unit=kA
